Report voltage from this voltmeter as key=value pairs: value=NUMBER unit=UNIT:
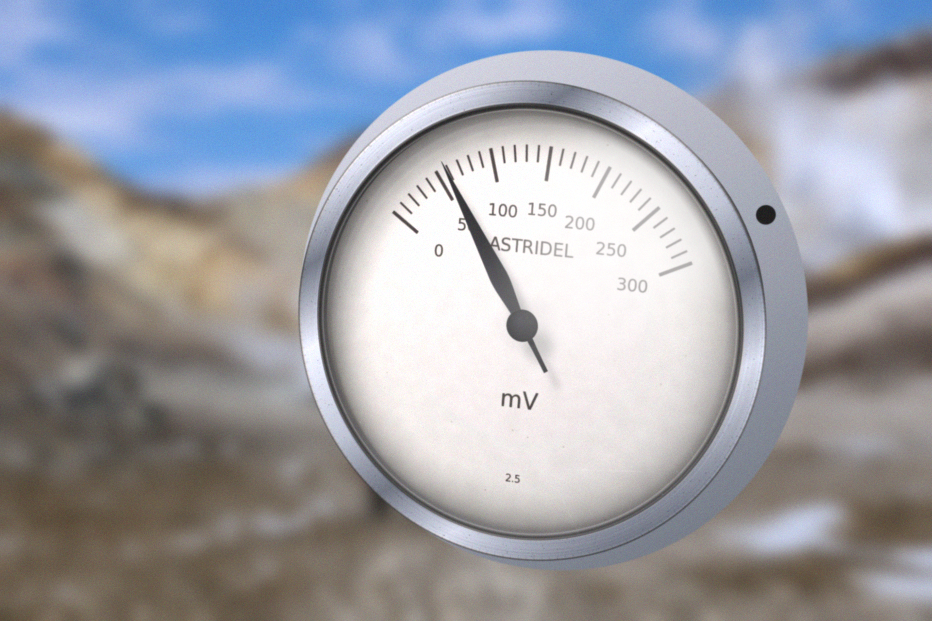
value=60 unit=mV
